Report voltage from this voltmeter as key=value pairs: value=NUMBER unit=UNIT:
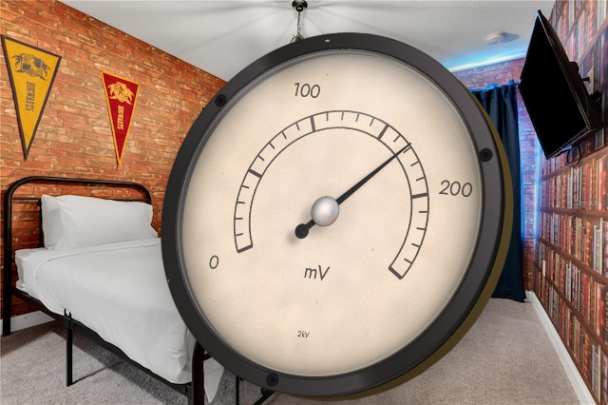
value=170 unit=mV
